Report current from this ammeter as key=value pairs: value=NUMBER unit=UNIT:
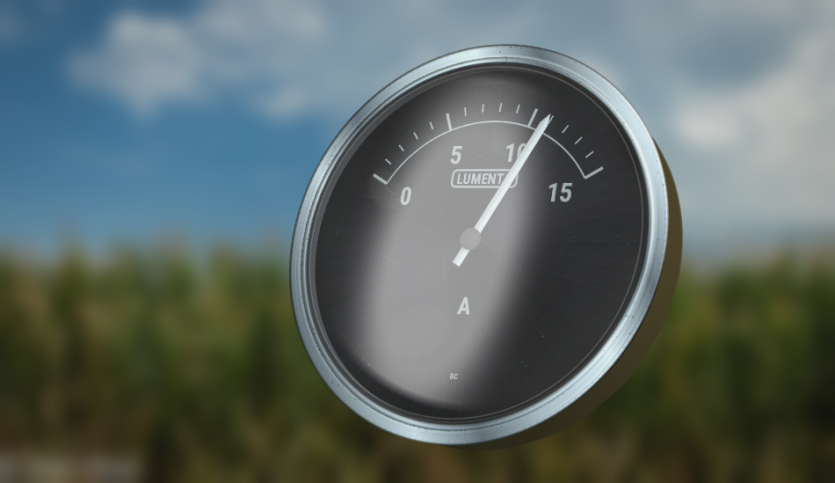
value=11 unit=A
